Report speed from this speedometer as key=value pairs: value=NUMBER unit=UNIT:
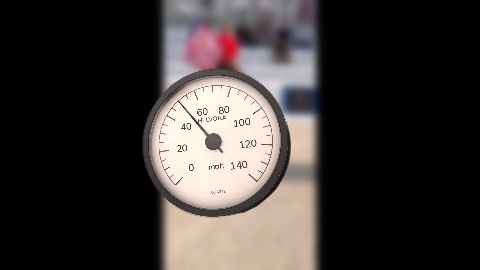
value=50 unit=mph
